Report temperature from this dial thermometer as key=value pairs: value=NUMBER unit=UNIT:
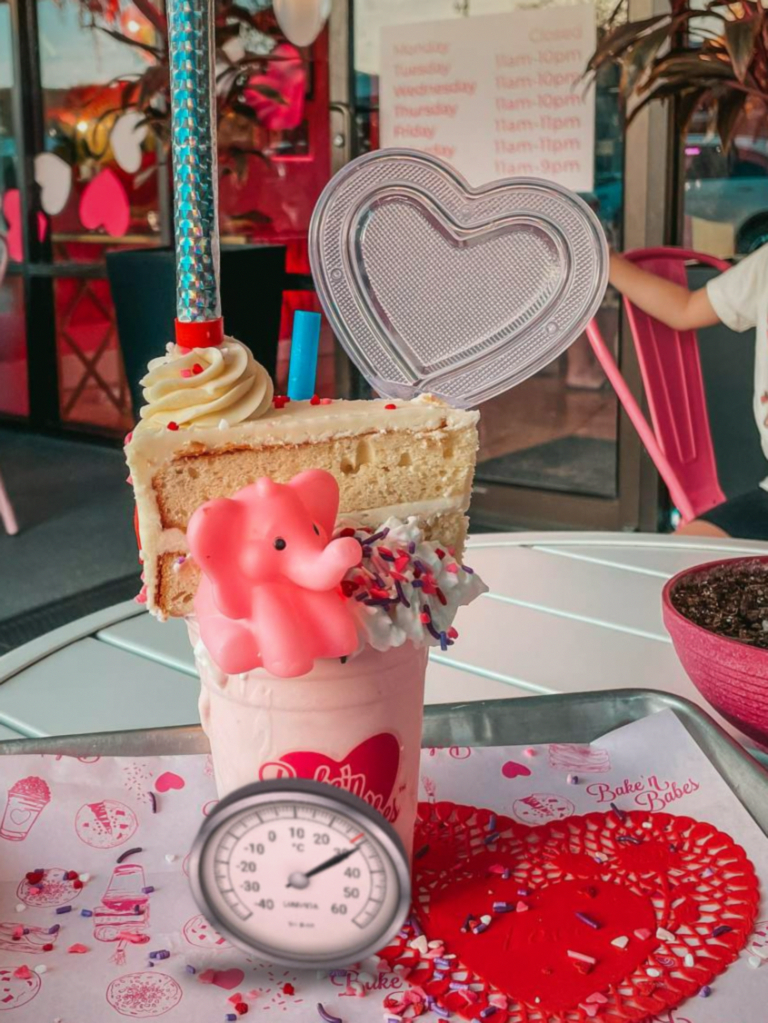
value=30 unit=°C
